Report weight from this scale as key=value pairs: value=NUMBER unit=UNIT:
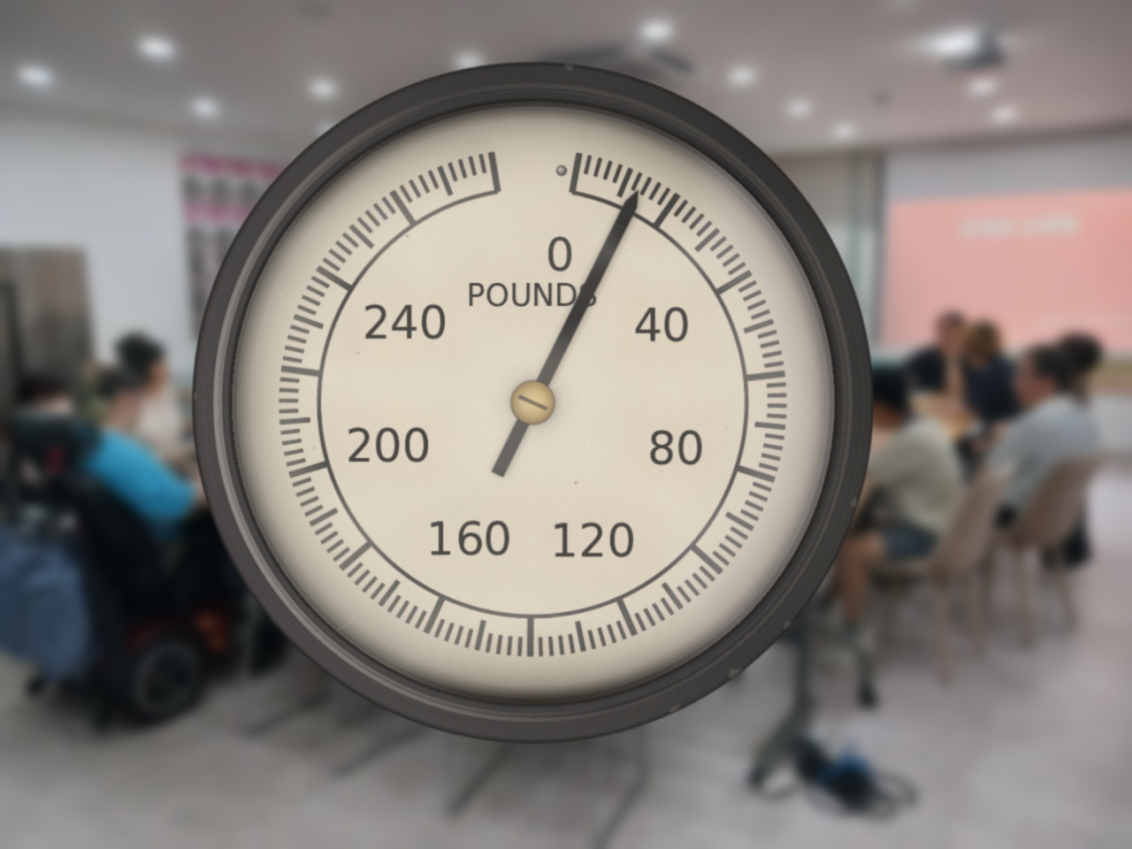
value=13 unit=lb
